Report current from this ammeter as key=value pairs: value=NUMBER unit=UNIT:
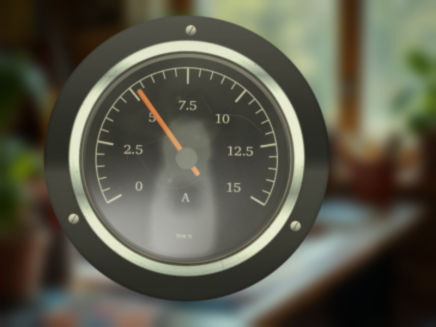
value=5.25 unit=A
